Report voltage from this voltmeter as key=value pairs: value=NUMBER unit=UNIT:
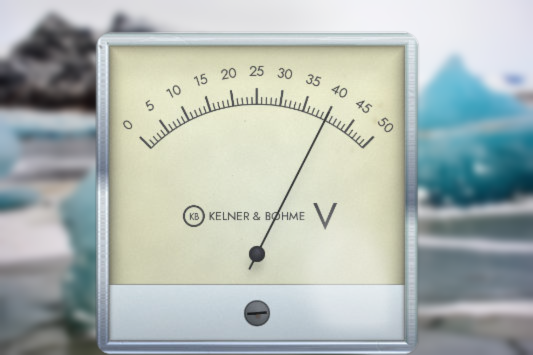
value=40 unit=V
